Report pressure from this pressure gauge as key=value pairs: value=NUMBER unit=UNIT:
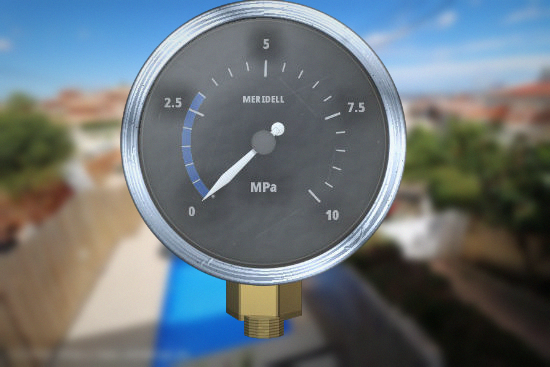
value=0 unit=MPa
